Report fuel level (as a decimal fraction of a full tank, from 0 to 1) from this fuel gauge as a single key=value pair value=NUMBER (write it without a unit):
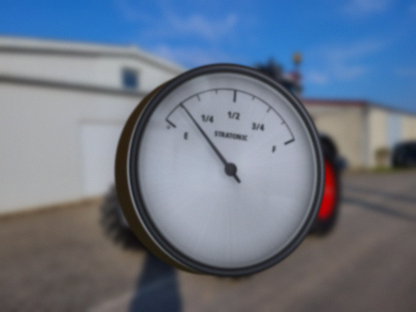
value=0.125
